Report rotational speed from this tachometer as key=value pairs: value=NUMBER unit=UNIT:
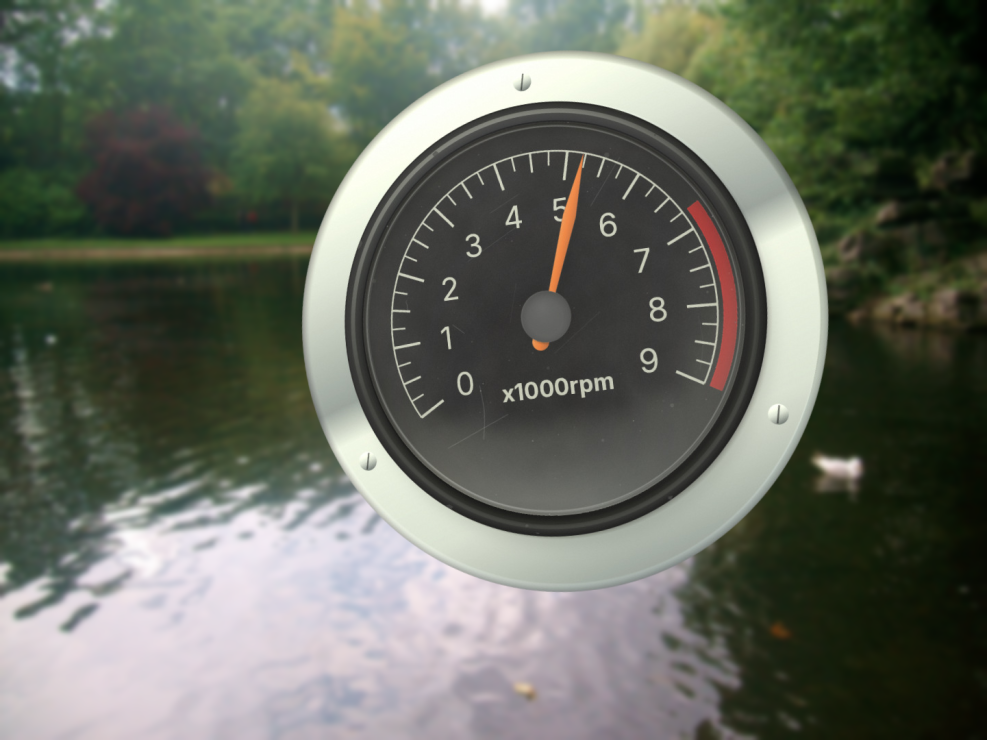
value=5250 unit=rpm
